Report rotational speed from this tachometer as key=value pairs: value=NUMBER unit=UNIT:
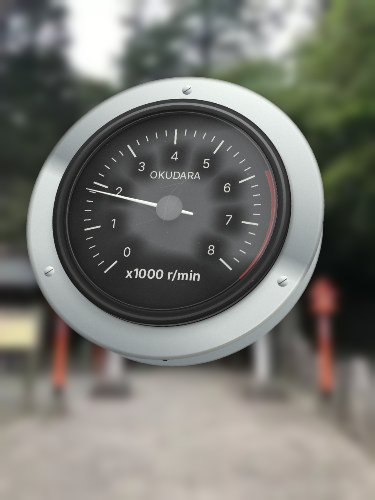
value=1800 unit=rpm
